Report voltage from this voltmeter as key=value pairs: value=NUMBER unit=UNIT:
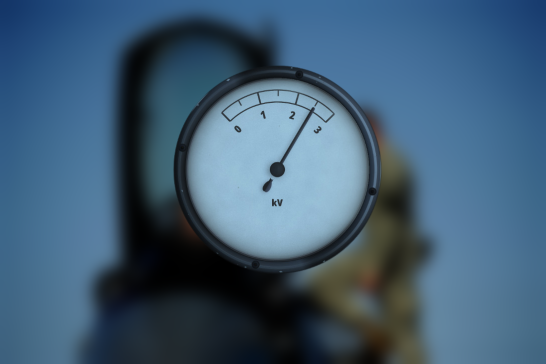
value=2.5 unit=kV
